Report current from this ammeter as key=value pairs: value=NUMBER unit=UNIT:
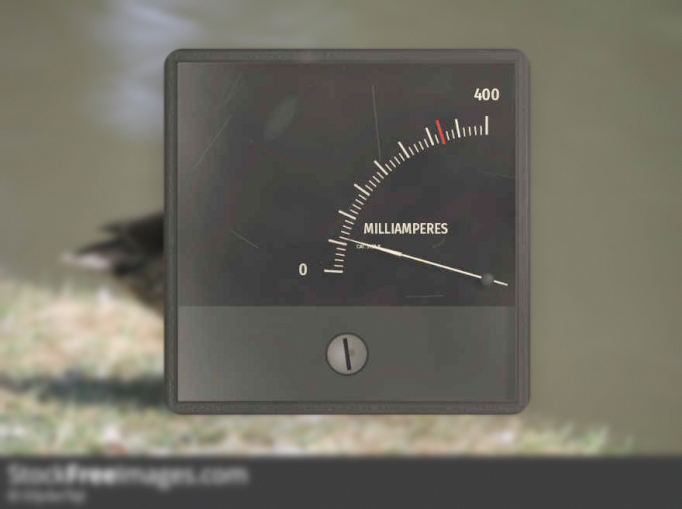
value=60 unit=mA
